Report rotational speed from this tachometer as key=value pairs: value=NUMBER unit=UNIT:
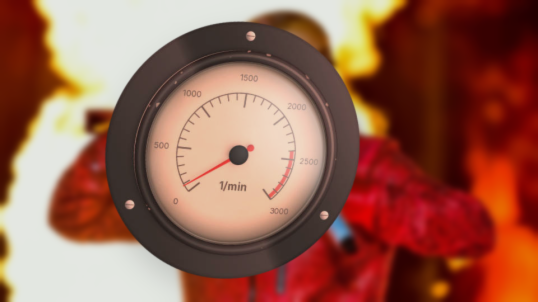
value=100 unit=rpm
